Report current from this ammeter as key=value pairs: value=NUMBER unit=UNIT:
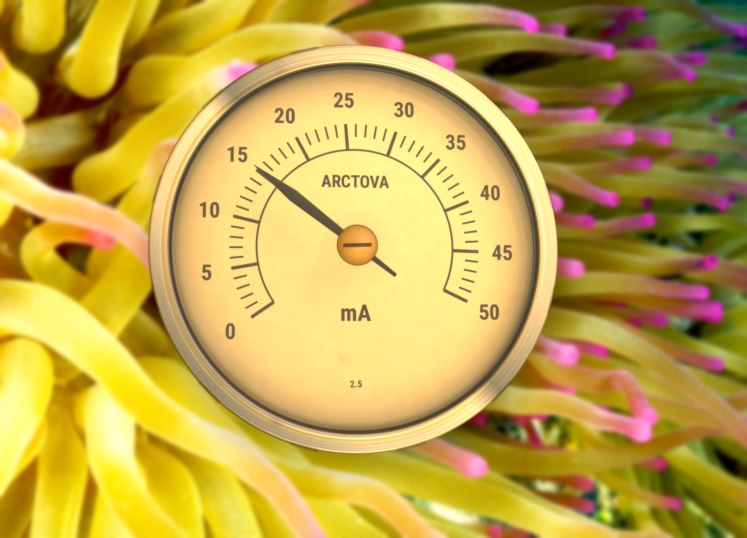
value=15 unit=mA
